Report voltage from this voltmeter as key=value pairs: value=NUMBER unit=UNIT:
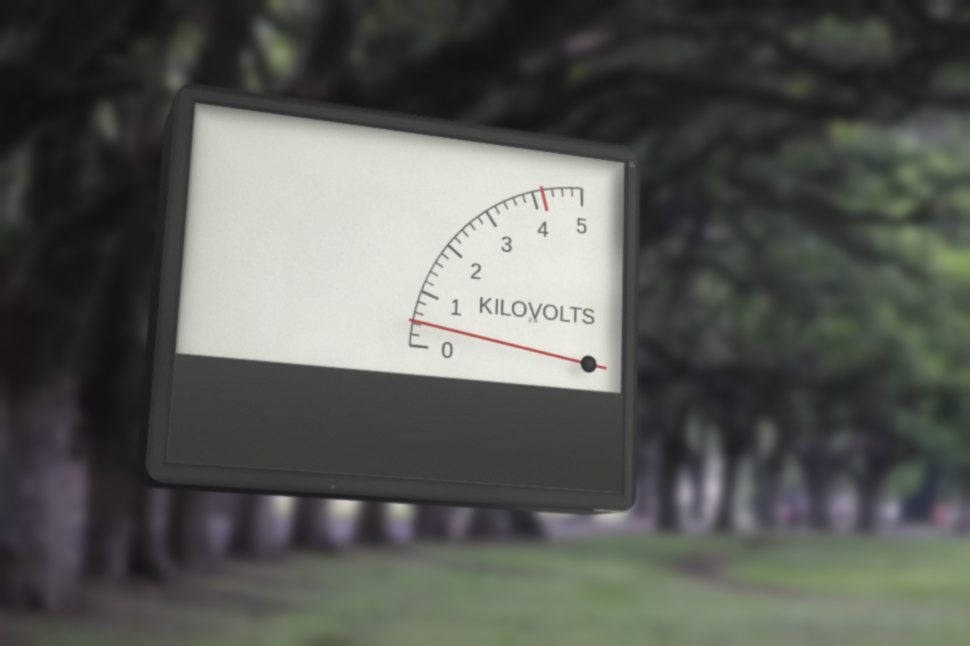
value=0.4 unit=kV
